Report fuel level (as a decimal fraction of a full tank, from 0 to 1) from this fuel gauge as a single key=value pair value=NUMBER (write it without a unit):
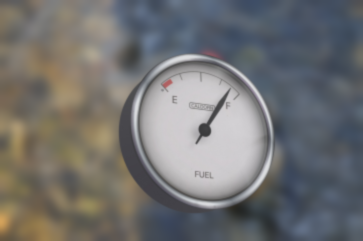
value=0.875
